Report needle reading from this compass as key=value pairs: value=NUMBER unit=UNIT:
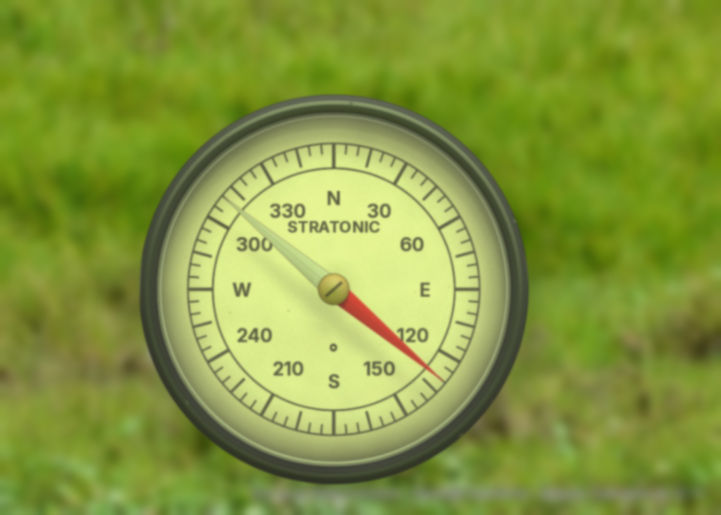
value=130 unit=°
